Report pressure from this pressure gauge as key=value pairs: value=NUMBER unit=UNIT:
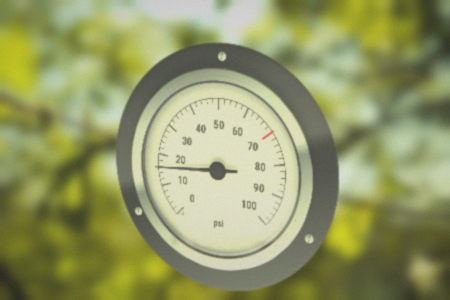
value=16 unit=psi
